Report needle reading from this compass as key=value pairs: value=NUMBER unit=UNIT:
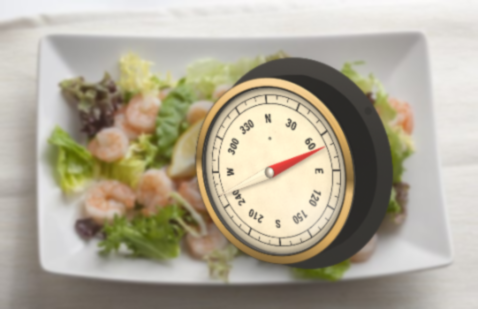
value=70 unit=°
